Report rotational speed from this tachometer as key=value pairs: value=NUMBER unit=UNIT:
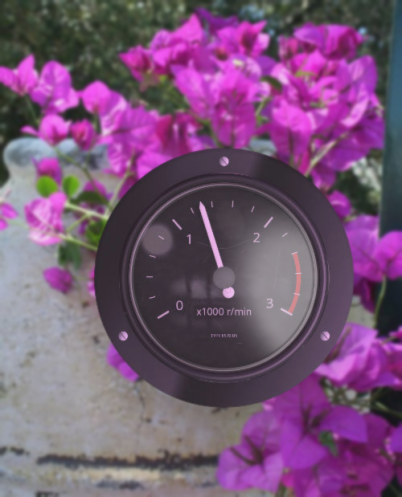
value=1300 unit=rpm
